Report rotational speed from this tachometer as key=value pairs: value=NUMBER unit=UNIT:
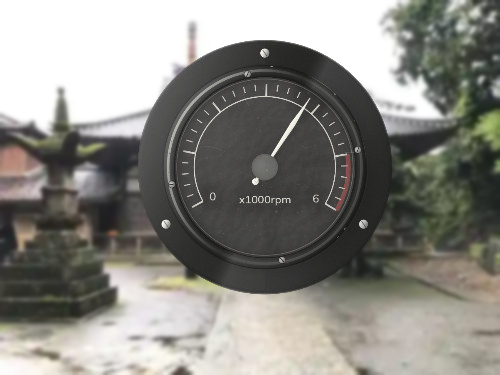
value=3800 unit=rpm
